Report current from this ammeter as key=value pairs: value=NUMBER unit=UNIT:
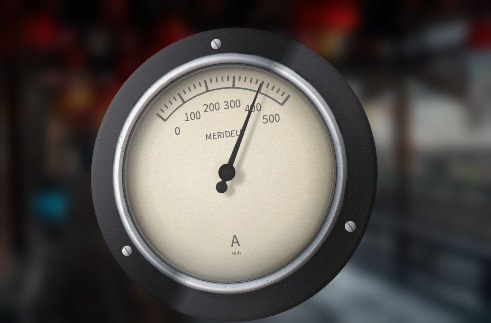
value=400 unit=A
